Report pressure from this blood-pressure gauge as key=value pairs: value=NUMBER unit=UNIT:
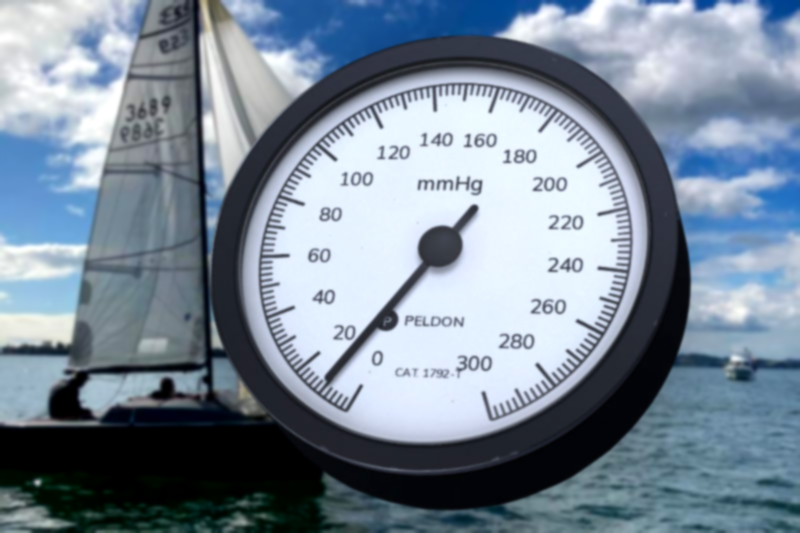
value=10 unit=mmHg
